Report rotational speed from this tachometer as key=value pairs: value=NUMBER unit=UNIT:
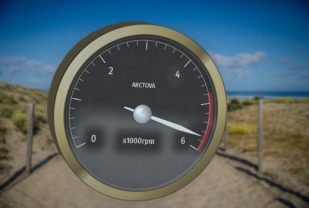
value=5700 unit=rpm
